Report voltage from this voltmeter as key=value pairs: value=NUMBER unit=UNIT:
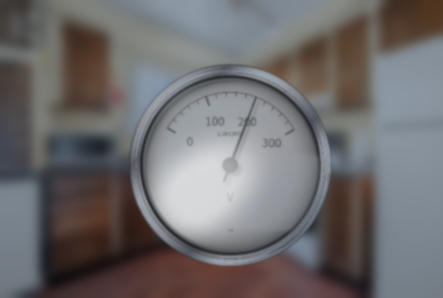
value=200 unit=V
